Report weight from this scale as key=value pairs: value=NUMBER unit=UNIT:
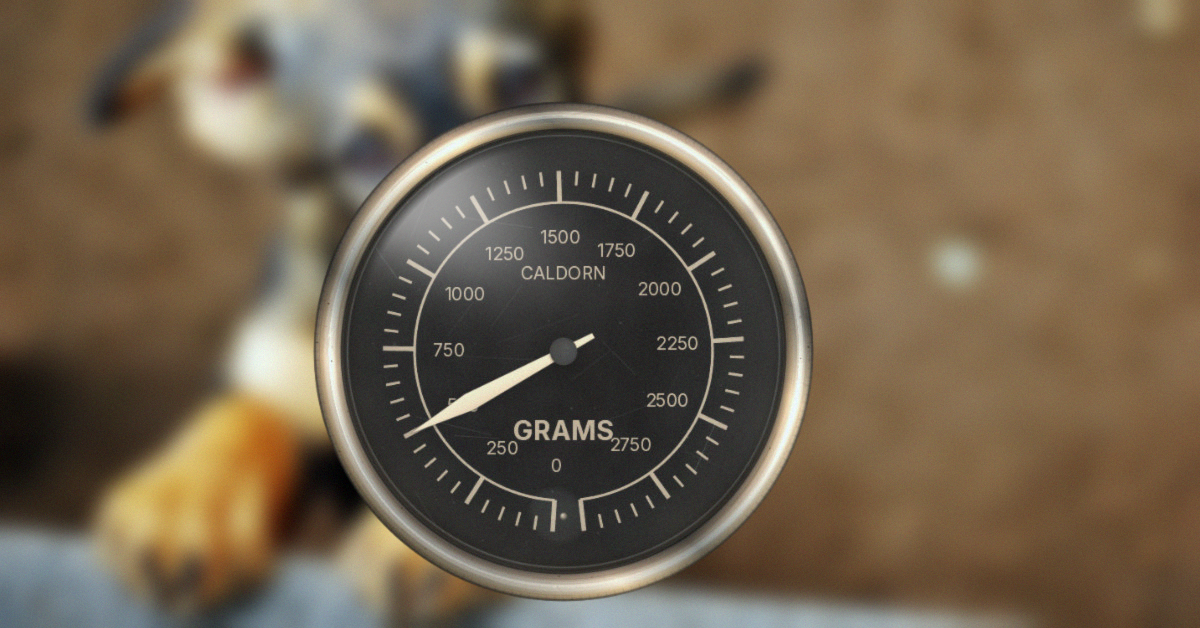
value=500 unit=g
